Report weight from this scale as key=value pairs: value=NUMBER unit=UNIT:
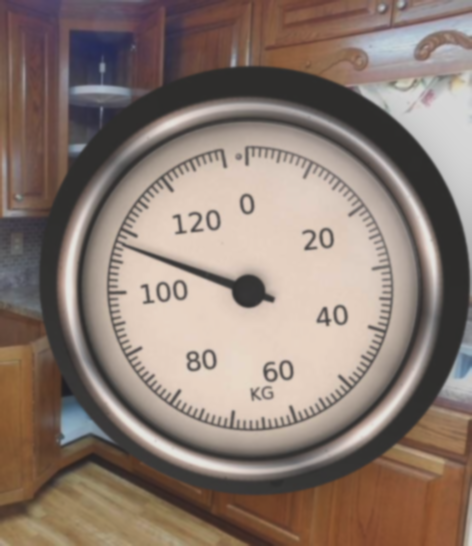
value=108 unit=kg
